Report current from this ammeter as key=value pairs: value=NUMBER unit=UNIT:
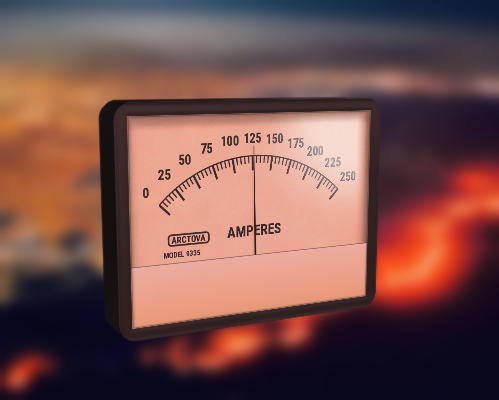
value=125 unit=A
